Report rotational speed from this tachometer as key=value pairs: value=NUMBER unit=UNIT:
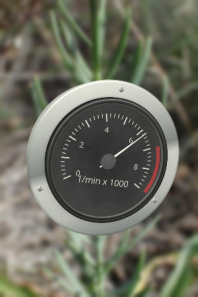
value=6200 unit=rpm
